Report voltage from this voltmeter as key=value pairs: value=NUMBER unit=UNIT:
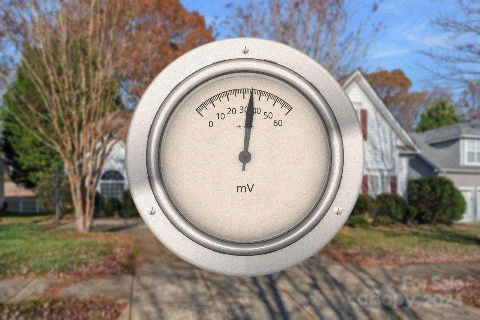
value=35 unit=mV
